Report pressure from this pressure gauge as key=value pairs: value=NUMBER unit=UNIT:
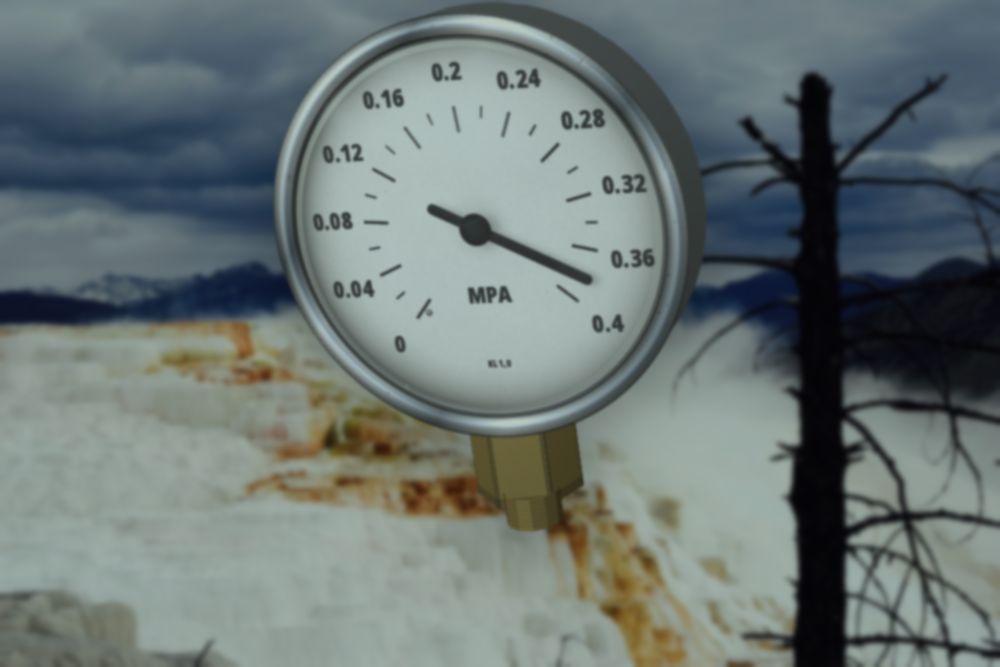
value=0.38 unit=MPa
